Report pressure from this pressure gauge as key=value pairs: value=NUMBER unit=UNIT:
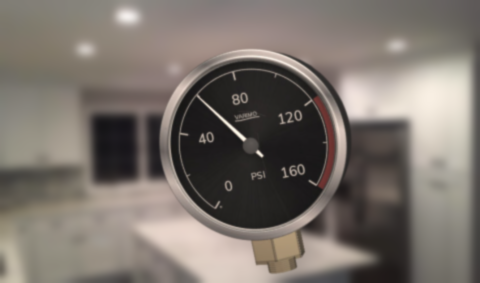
value=60 unit=psi
